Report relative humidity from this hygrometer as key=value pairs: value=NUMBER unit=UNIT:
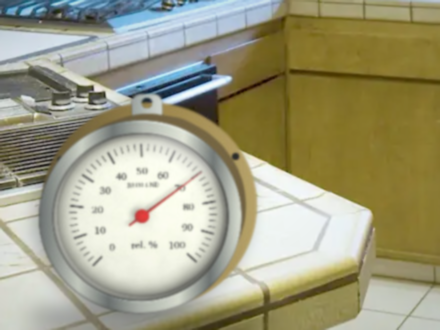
value=70 unit=%
